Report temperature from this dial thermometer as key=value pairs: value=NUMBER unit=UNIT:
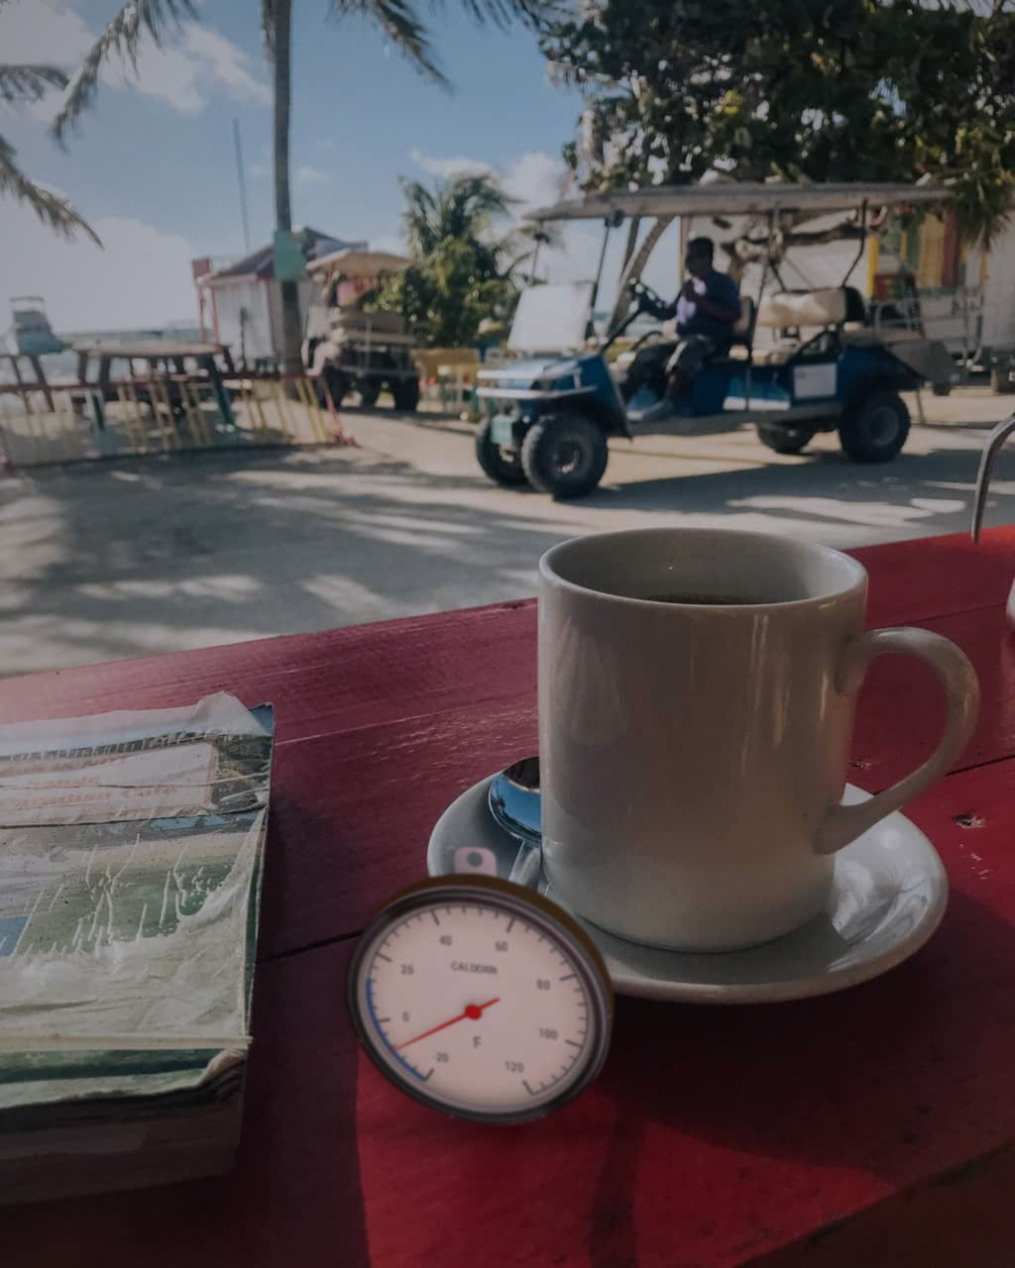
value=-8 unit=°F
